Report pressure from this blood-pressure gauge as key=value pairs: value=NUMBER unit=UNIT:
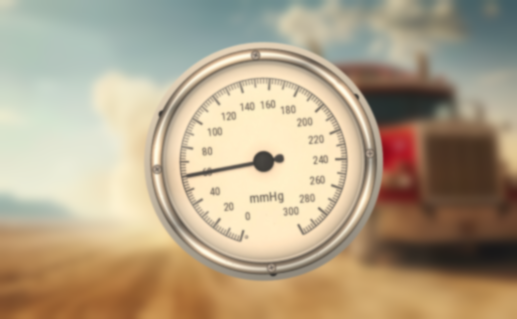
value=60 unit=mmHg
